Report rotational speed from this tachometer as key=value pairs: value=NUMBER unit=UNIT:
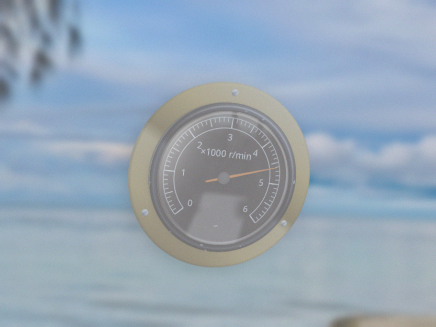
value=4600 unit=rpm
